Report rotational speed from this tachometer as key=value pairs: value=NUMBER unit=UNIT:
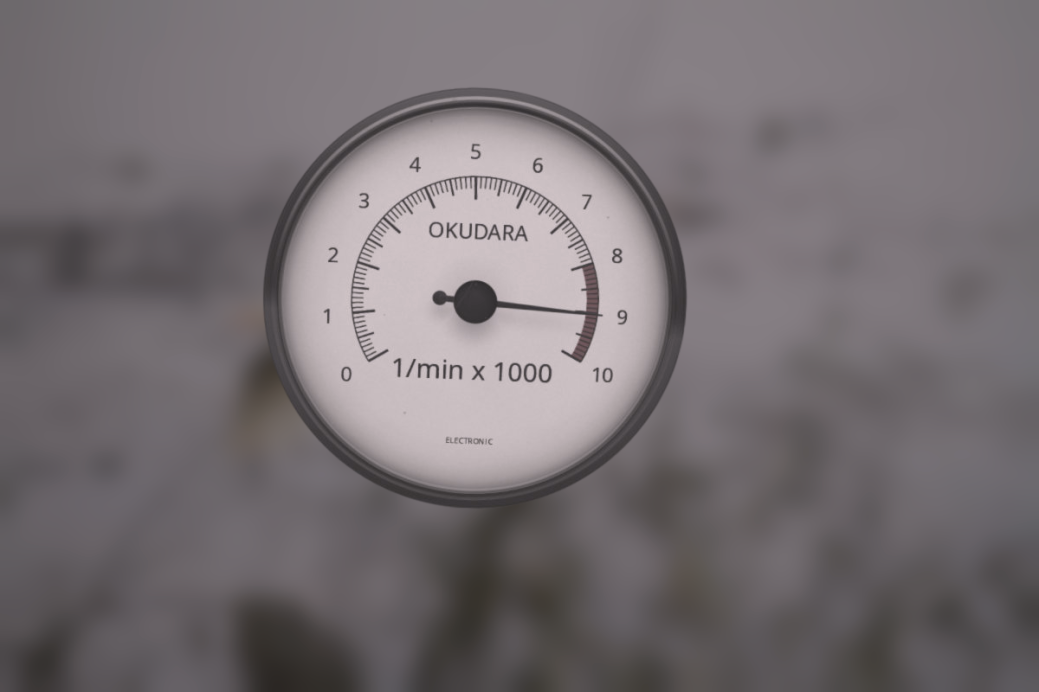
value=9000 unit=rpm
